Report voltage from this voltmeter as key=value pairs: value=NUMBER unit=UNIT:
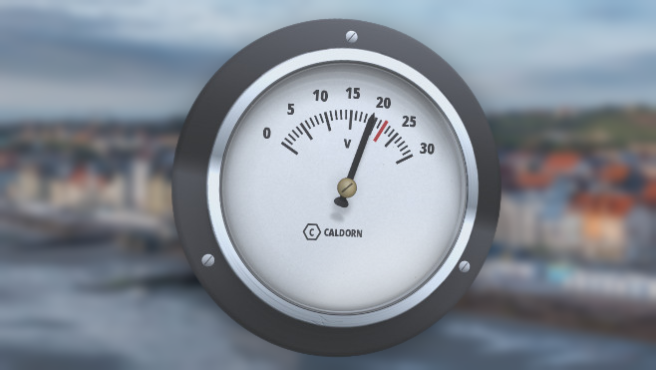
value=19 unit=V
